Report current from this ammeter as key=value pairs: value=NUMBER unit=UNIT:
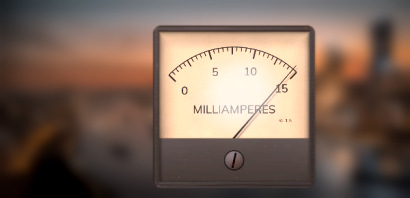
value=14.5 unit=mA
